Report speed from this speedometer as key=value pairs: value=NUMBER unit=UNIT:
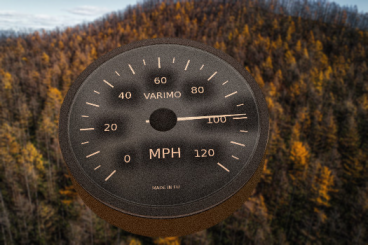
value=100 unit=mph
